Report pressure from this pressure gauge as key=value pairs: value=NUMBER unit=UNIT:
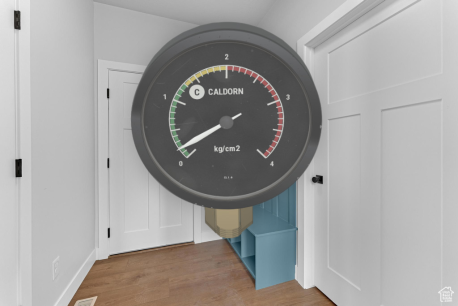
value=0.2 unit=kg/cm²
